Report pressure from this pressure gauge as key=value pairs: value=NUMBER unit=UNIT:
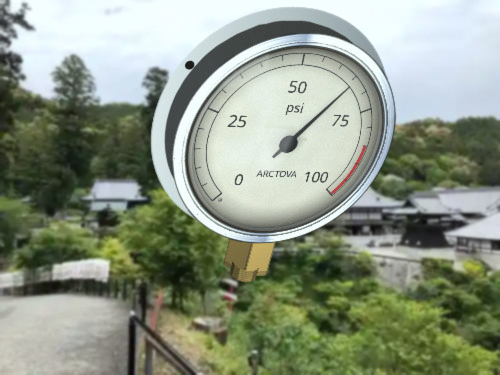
value=65 unit=psi
